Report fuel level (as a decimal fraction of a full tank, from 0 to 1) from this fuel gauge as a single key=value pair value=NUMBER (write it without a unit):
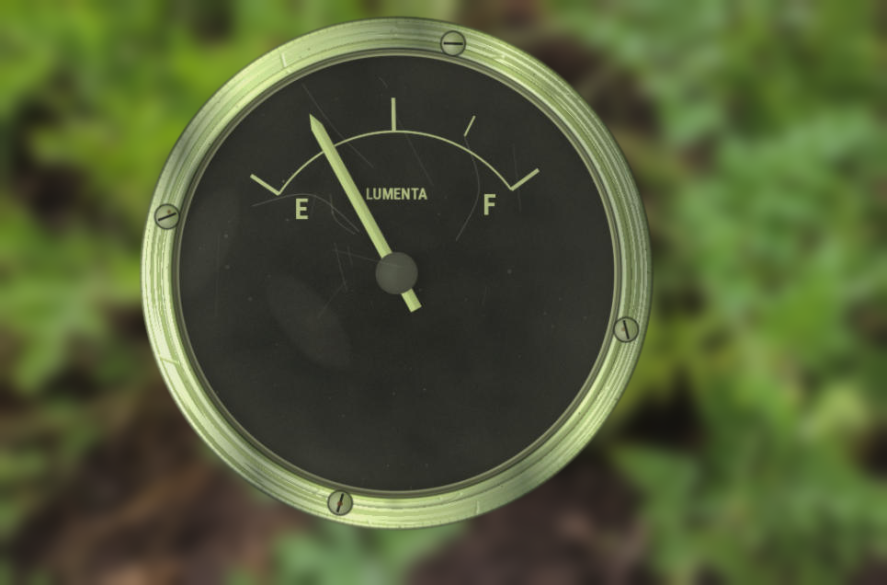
value=0.25
